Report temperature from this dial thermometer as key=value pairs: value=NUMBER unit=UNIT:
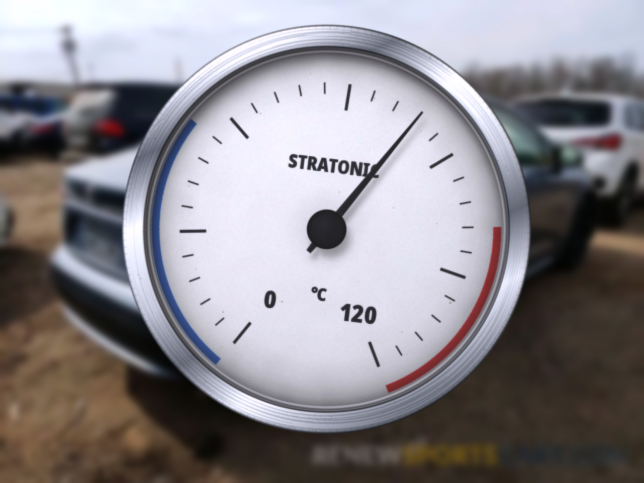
value=72 unit=°C
